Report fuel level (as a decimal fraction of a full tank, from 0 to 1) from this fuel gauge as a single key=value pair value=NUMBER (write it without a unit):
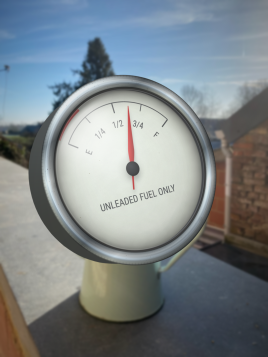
value=0.625
